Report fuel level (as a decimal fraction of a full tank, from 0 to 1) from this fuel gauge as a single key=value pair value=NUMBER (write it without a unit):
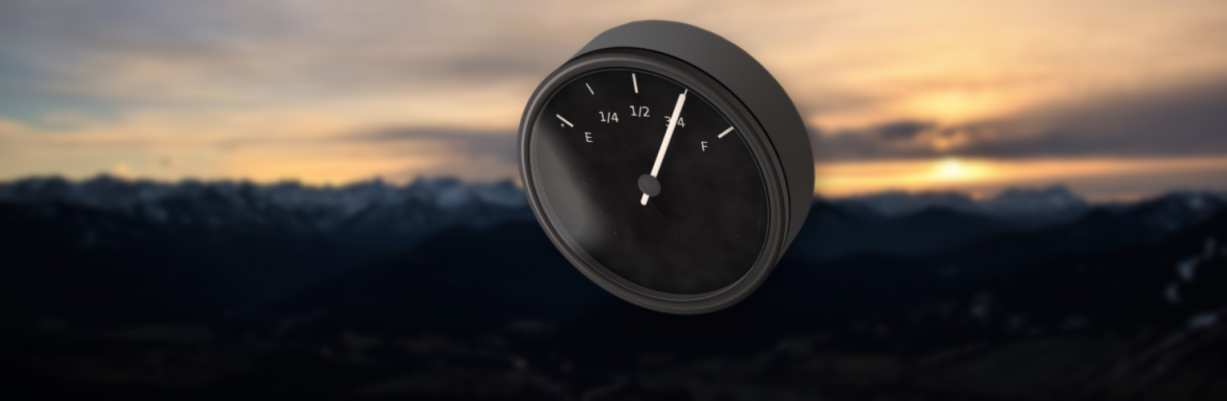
value=0.75
